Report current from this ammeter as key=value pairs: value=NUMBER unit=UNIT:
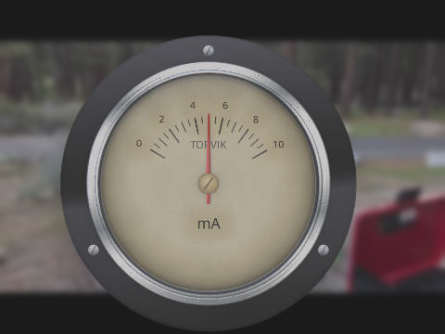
value=5 unit=mA
